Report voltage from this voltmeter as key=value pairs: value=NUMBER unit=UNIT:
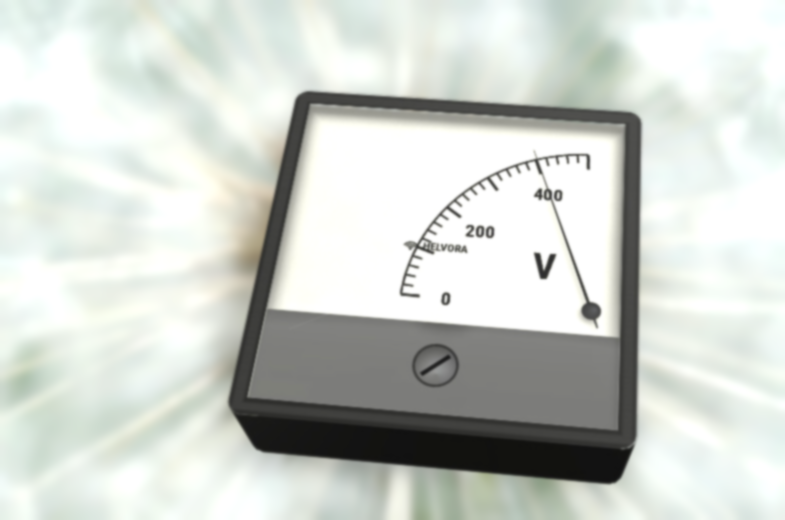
value=400 unit=V
